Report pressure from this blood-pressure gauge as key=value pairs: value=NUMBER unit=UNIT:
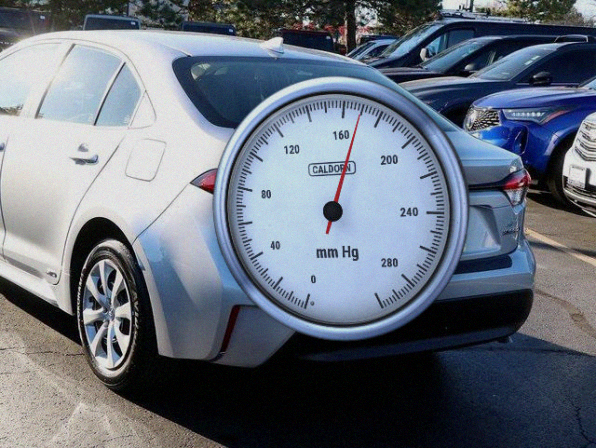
value=170 unit=mmHg
